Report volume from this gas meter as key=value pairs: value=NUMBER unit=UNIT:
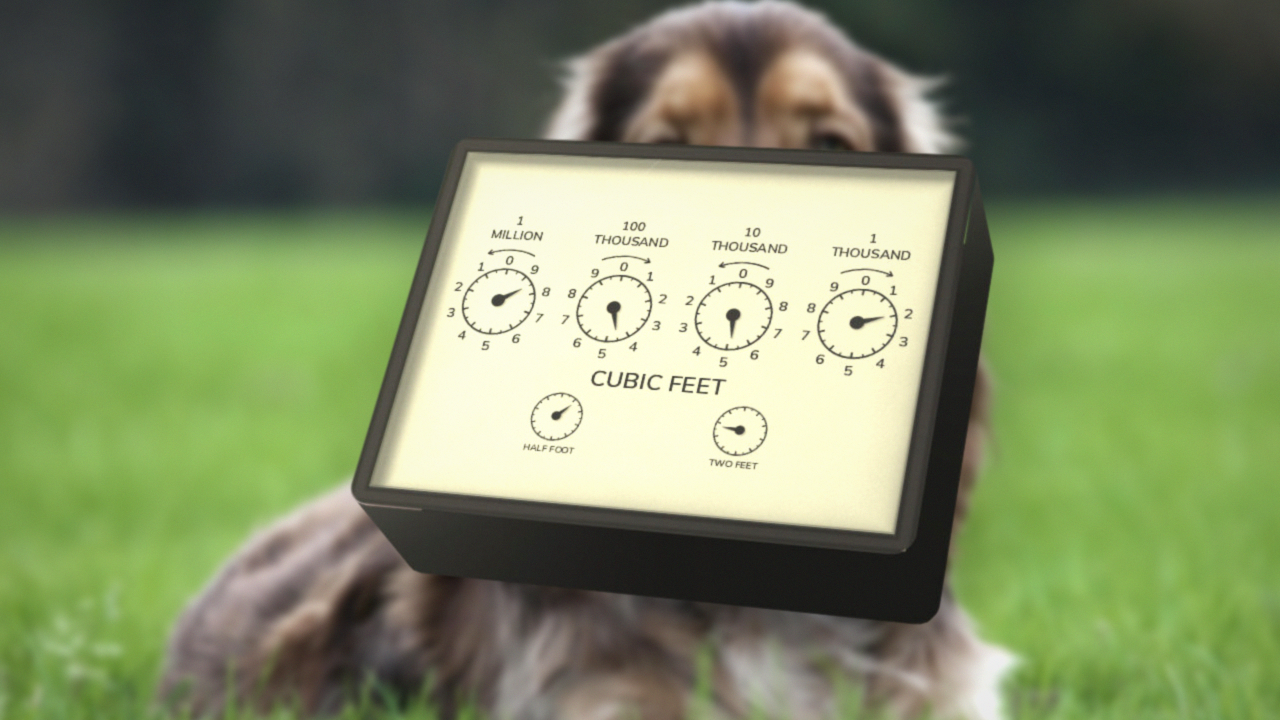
value=845200 unit=ft³
